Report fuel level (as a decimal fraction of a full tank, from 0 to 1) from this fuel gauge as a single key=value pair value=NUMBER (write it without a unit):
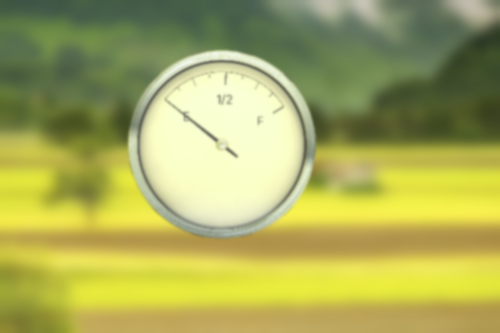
value=0
